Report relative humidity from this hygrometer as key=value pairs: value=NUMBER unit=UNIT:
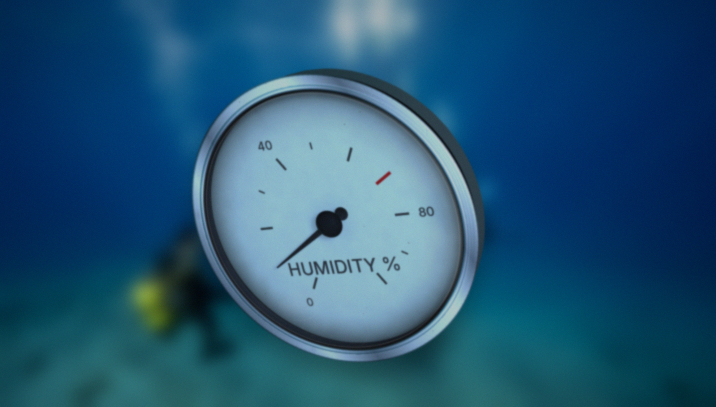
value=10 unit=%
